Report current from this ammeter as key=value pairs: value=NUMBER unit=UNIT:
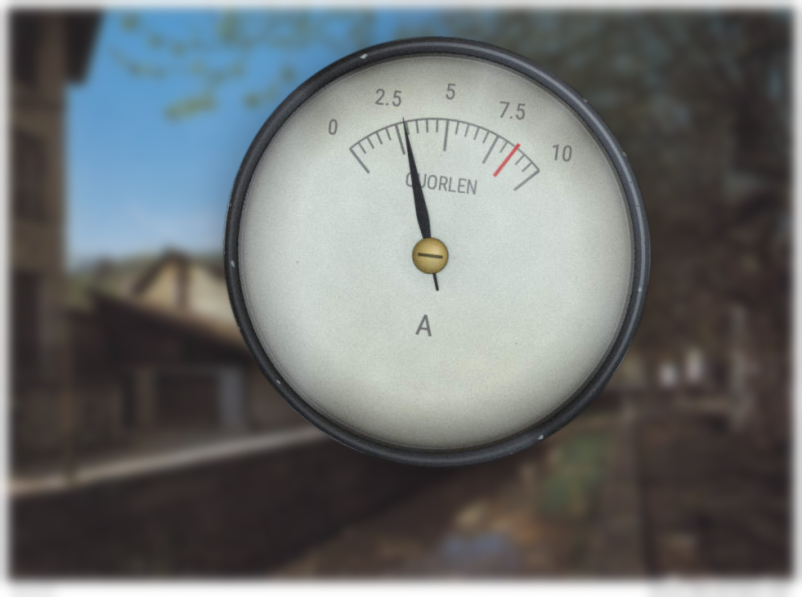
value=3 unit=A
